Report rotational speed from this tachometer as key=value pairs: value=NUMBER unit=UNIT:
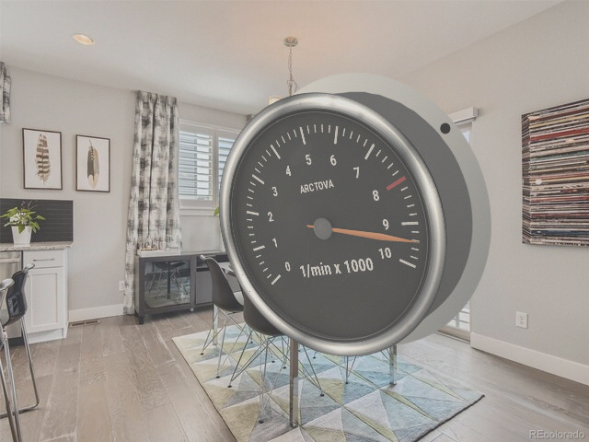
value=9400 unit=rpm
